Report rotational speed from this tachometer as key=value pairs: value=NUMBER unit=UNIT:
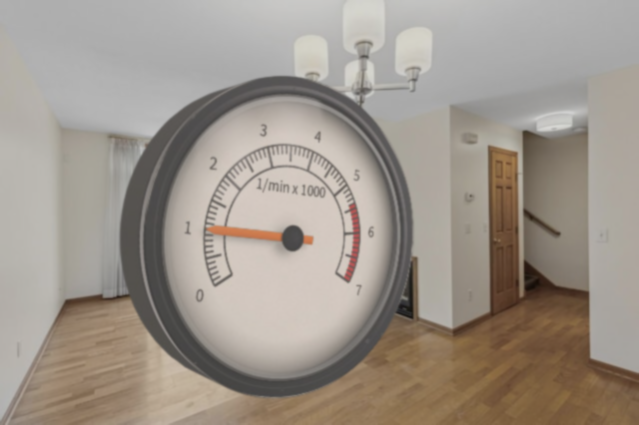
value=1000 unit=rpm
